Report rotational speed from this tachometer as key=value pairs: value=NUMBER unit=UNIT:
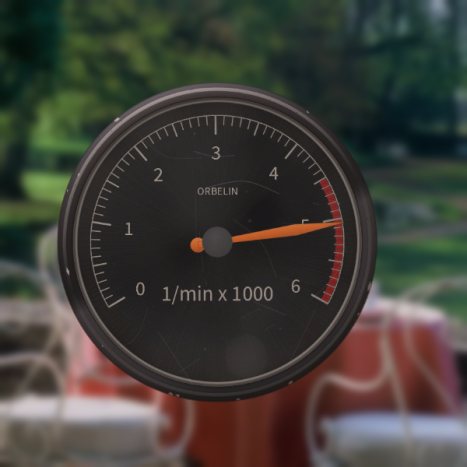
value=5050 unit=rpm
